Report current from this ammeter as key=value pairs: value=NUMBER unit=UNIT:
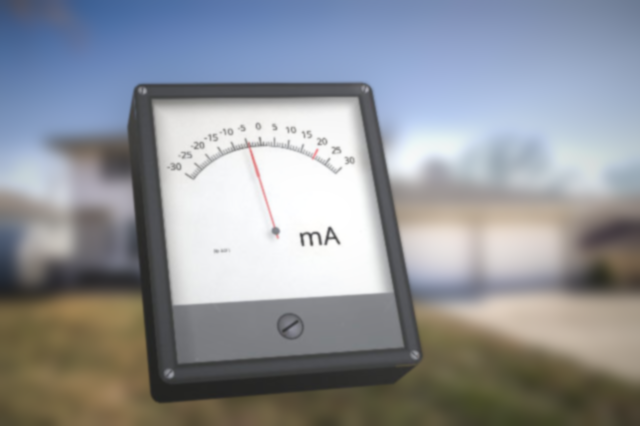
value=-5 unit=mA
